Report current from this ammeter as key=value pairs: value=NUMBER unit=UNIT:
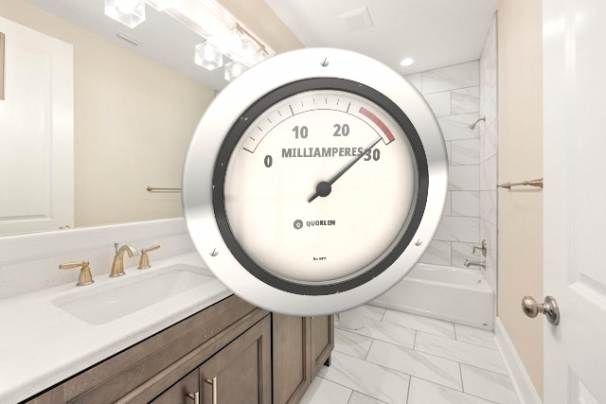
value=28 unit=mA
